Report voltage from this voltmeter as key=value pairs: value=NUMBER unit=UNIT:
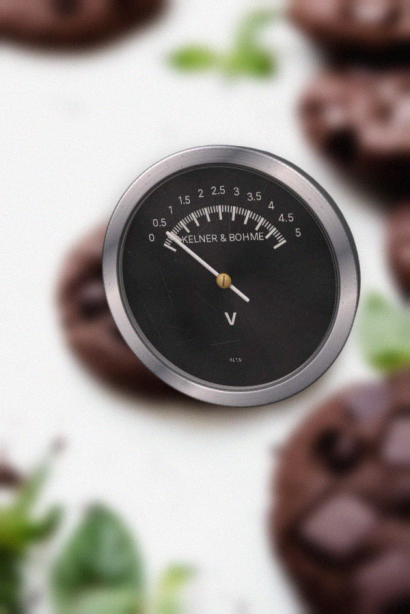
value=0.5 unit=V
